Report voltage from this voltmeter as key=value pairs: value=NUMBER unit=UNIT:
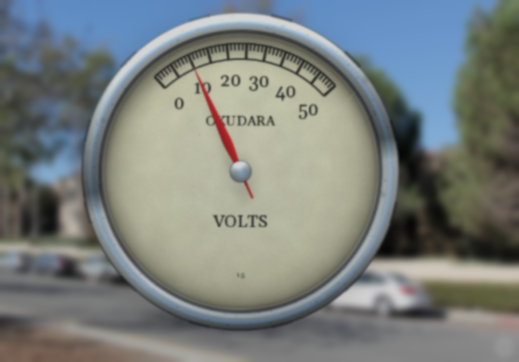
value=10 unit=V
